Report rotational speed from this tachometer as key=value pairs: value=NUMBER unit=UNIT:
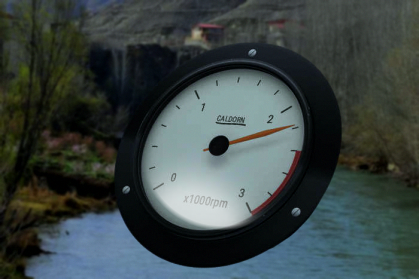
value=2200 unit=rpm
